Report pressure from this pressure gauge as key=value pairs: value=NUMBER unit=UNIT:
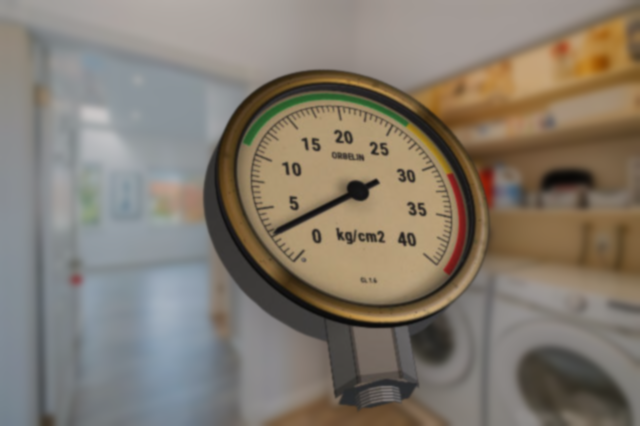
value=2.5 unit=kg/cm²
